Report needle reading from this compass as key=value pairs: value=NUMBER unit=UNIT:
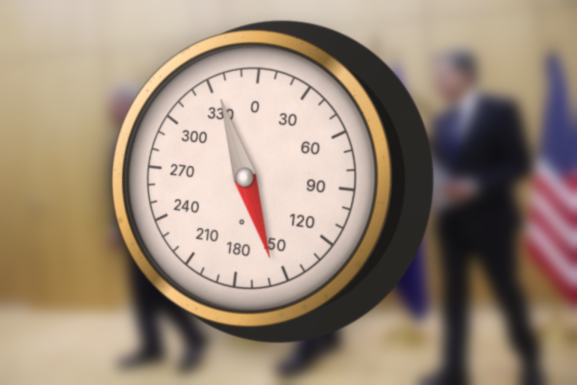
value=155 unit=°
